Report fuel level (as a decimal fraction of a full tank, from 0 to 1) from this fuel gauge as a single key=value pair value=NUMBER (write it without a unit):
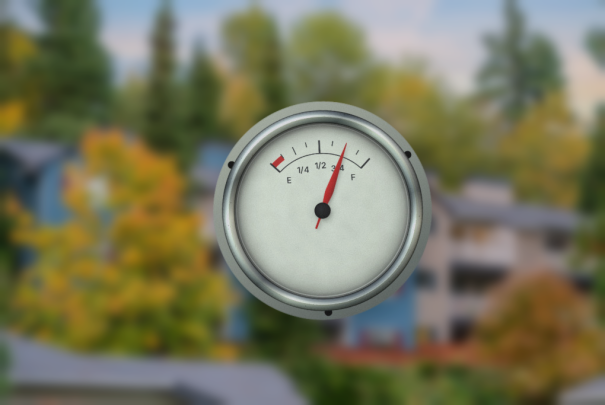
value=0.75
